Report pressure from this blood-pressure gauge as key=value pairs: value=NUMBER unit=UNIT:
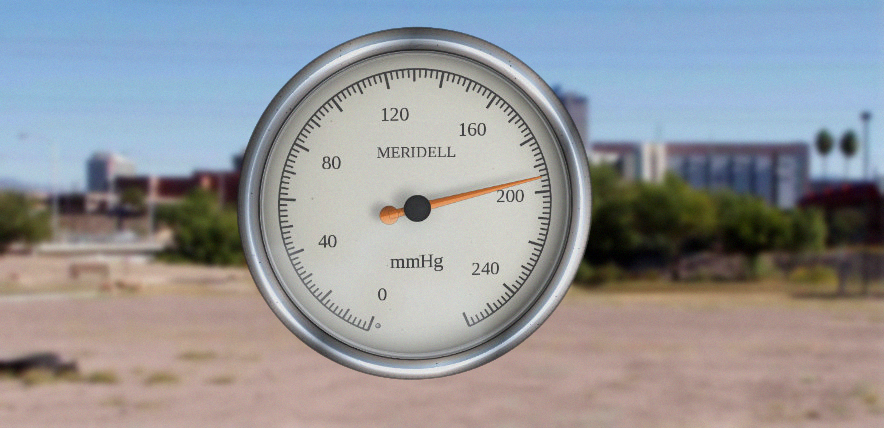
value=194 unit=mmHg
